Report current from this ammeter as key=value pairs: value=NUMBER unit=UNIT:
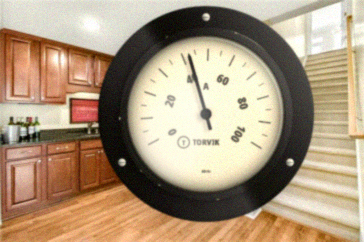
value=42.5 unit=A
